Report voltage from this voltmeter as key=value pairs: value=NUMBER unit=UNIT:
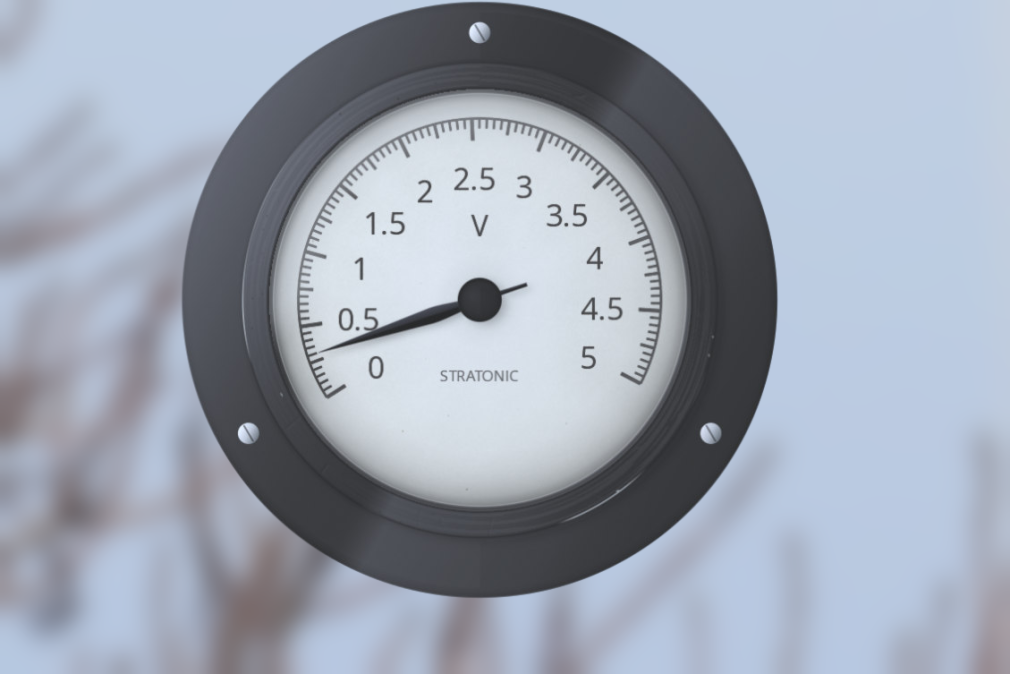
value=0.3 unit=V
